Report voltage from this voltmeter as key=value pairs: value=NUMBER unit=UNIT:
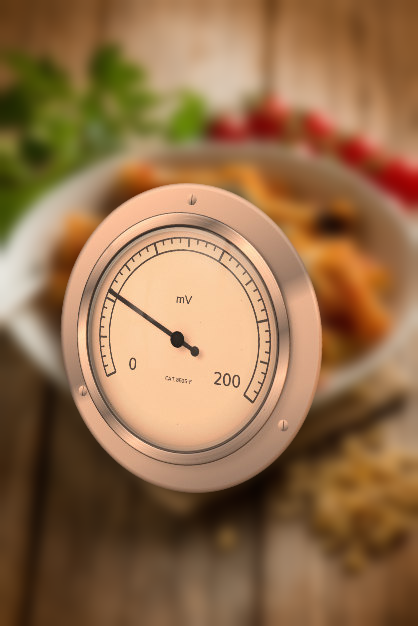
value=45 unit=mV
